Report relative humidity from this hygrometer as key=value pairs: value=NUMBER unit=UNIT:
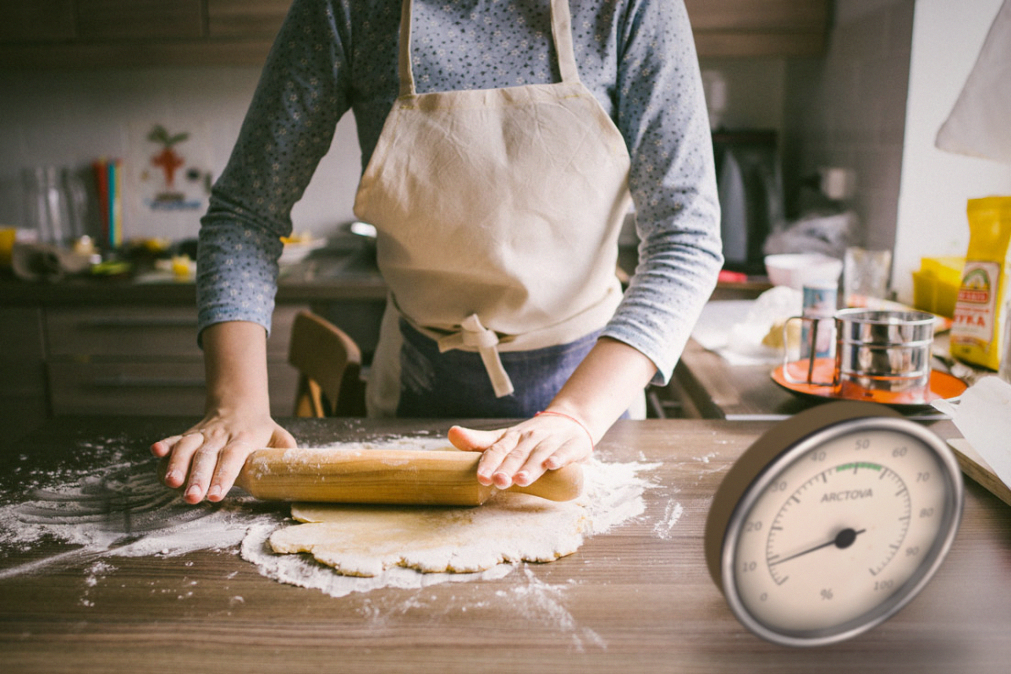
value=10 unit=%
